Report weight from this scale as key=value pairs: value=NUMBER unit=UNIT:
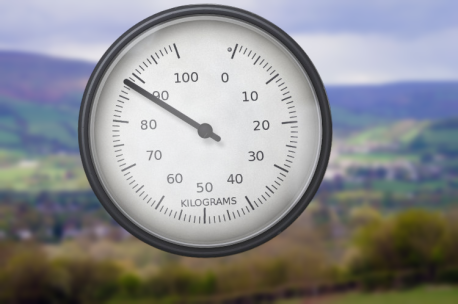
value=88 unit=kg
